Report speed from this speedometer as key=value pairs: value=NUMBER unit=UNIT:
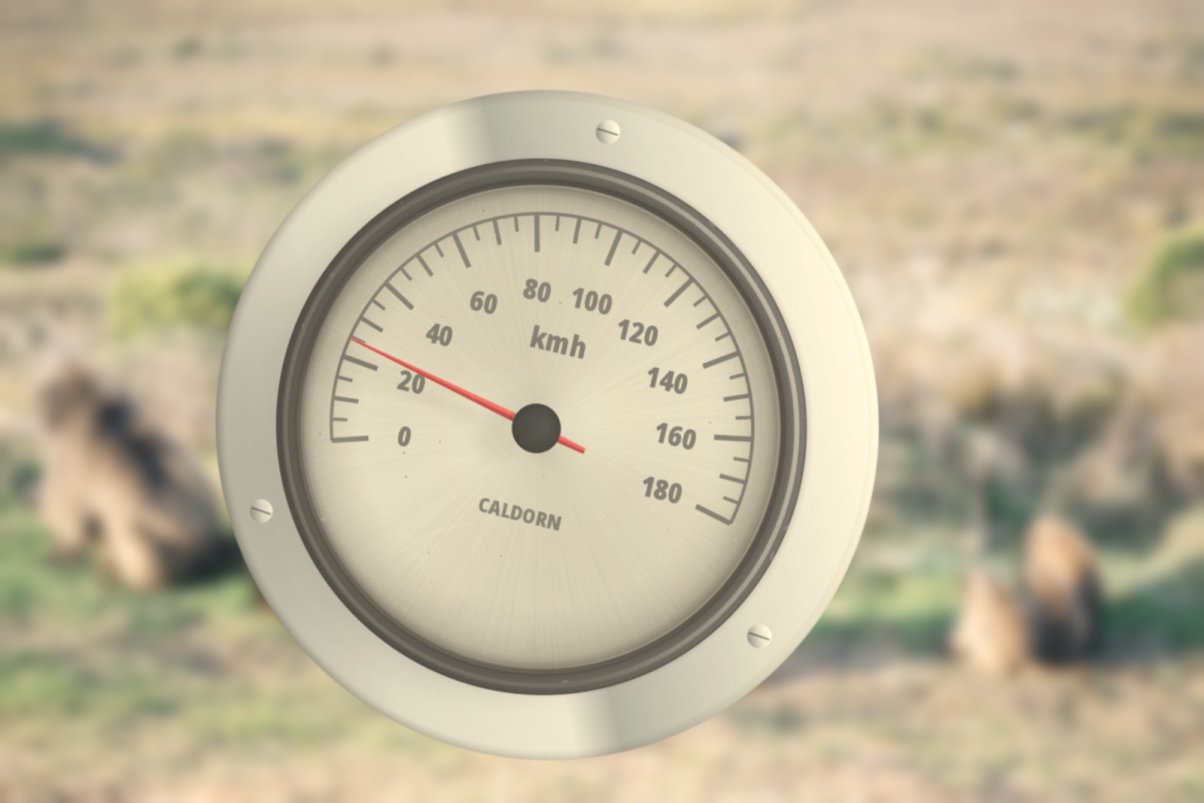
value=25 unit=km/h
